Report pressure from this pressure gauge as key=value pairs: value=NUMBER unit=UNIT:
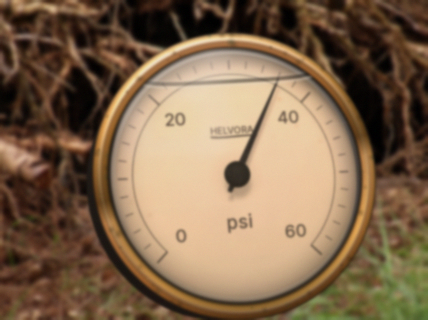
value=36 unit=psi
